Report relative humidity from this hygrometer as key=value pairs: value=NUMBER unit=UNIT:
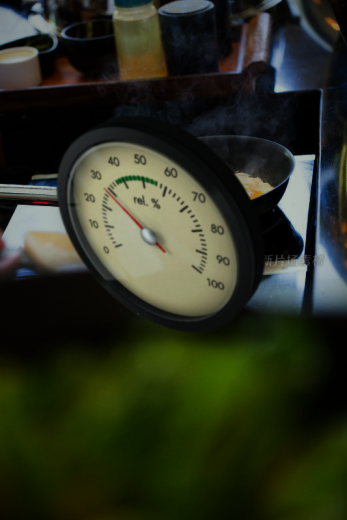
value=30 unit=%
